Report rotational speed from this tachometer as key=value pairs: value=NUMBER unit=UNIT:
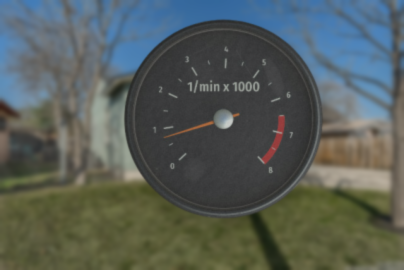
value=750 unit=rpm
